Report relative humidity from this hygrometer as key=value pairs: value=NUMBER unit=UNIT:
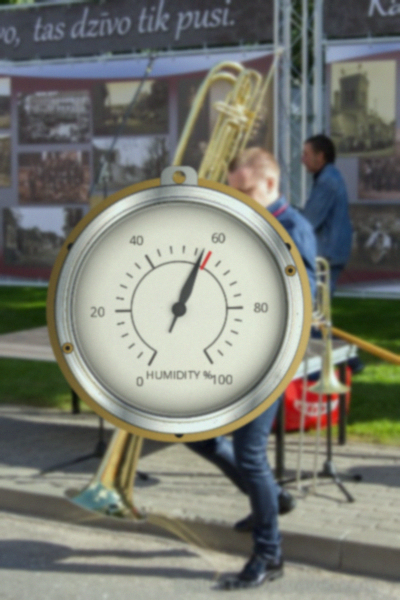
value=58 unit=%
